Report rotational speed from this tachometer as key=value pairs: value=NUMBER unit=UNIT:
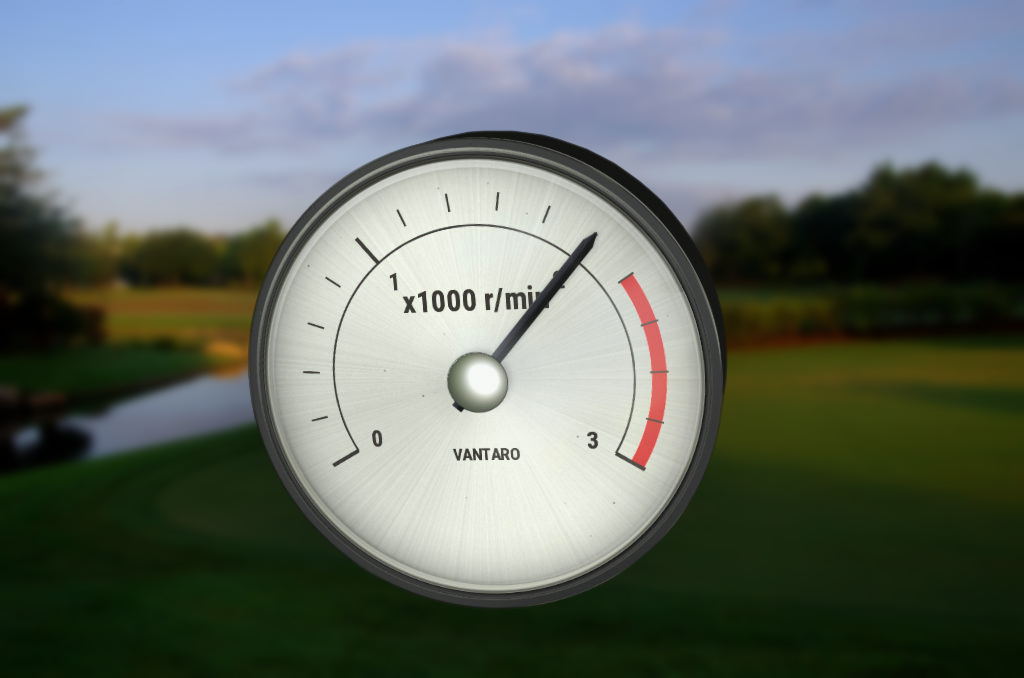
value=2000 unit=rpm
